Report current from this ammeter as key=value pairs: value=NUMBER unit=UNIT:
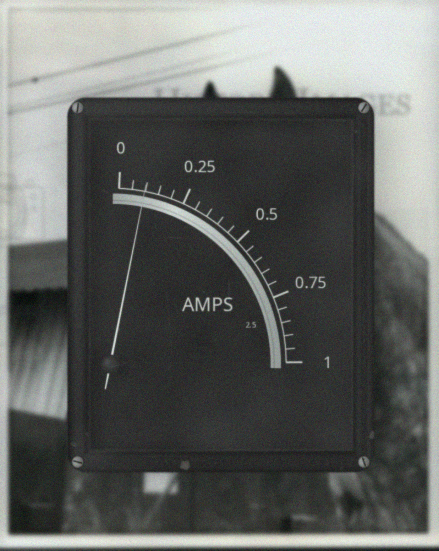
value=0.1 unit=A
